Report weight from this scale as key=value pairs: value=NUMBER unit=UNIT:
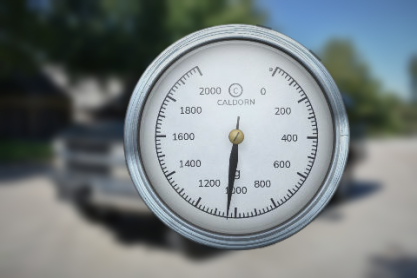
value=1040 unit=g
